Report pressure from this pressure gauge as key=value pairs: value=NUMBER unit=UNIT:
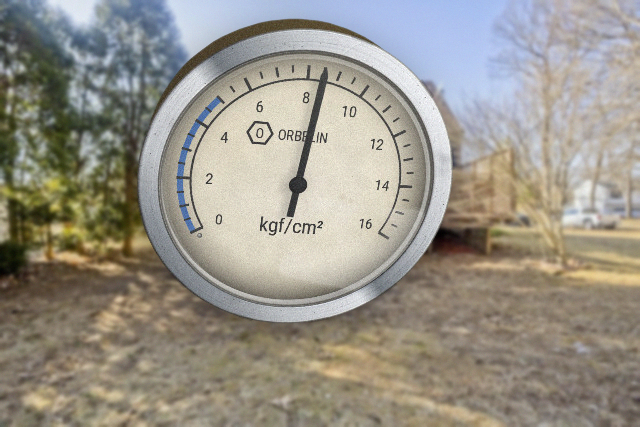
value=8.5 unit=kg/cm²
